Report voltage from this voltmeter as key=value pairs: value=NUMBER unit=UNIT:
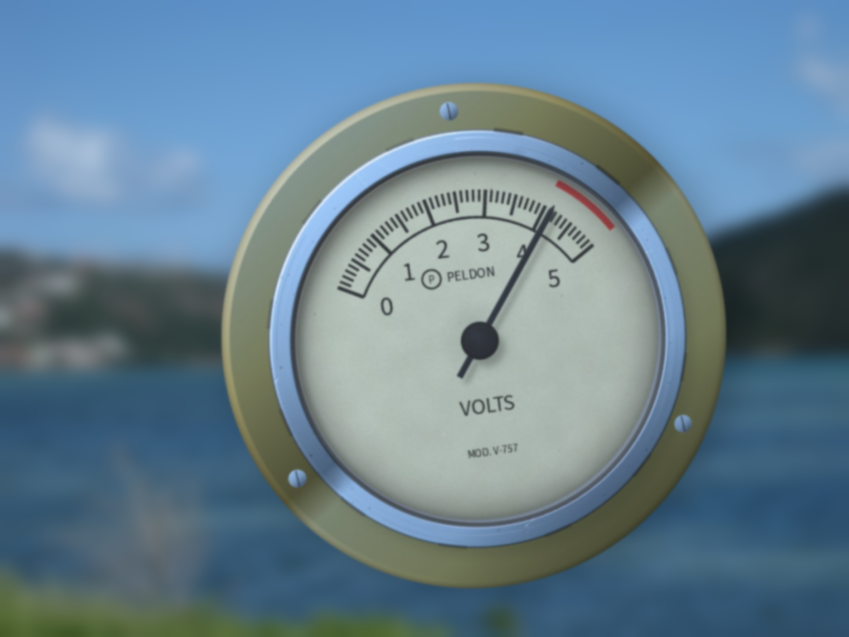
value=4.1 unit=V
